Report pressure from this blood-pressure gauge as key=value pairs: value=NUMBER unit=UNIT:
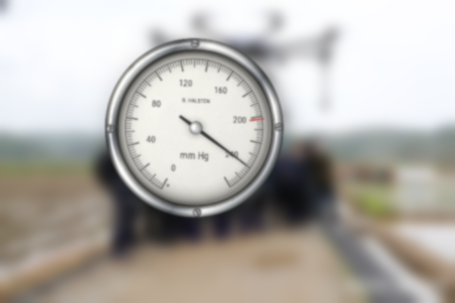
value=240 unit=mmHg
